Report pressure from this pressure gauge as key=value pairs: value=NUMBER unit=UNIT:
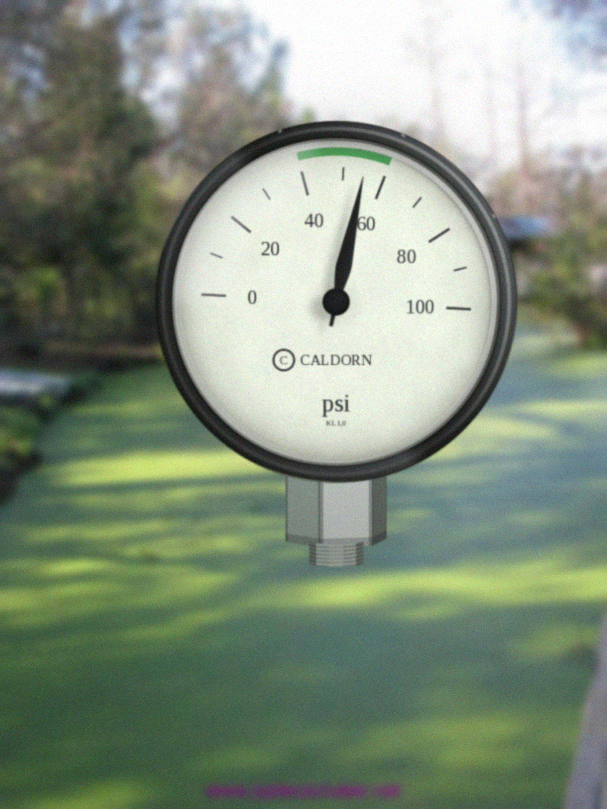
value=55 unit=psi
